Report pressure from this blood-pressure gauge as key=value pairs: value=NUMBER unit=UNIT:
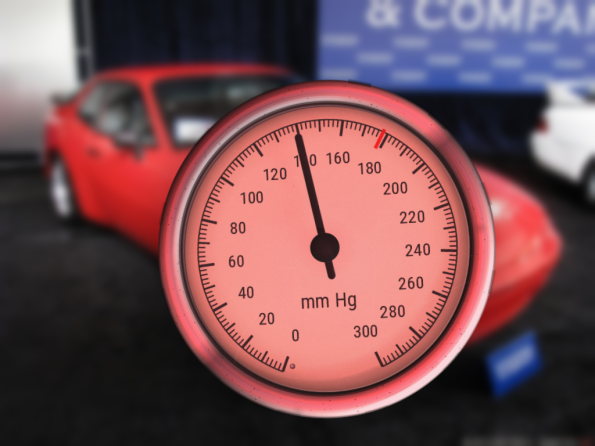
value=140 unit=mmHg
